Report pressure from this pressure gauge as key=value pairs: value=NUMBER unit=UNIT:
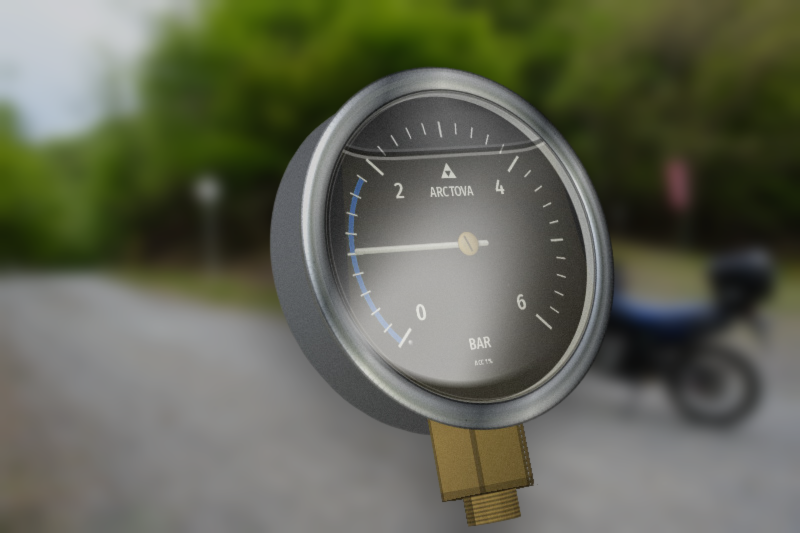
value=1 unit=bar
